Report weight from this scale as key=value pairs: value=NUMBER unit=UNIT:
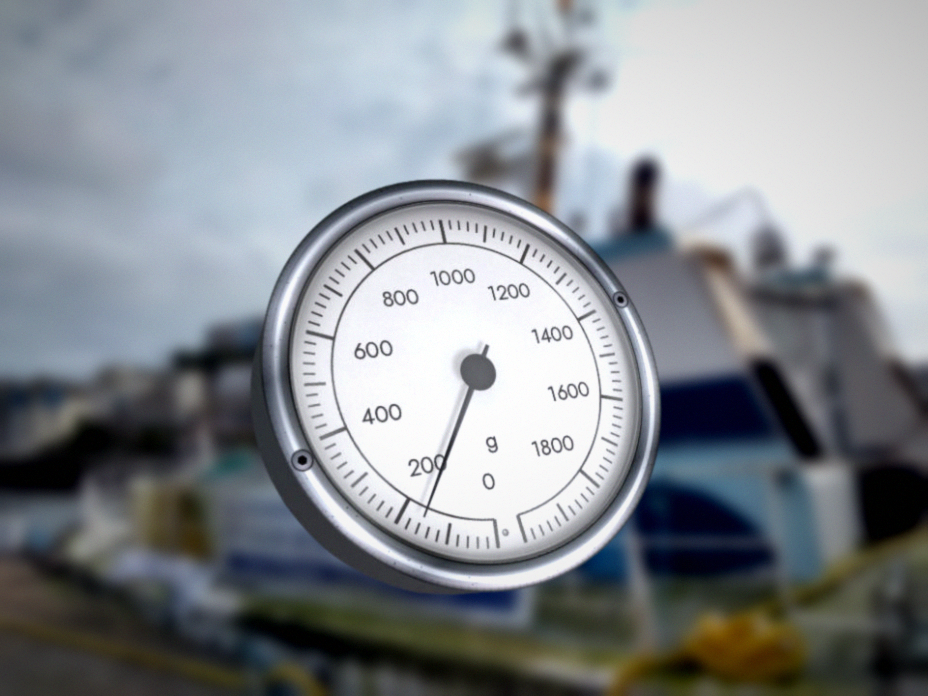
value=160 unit=g
